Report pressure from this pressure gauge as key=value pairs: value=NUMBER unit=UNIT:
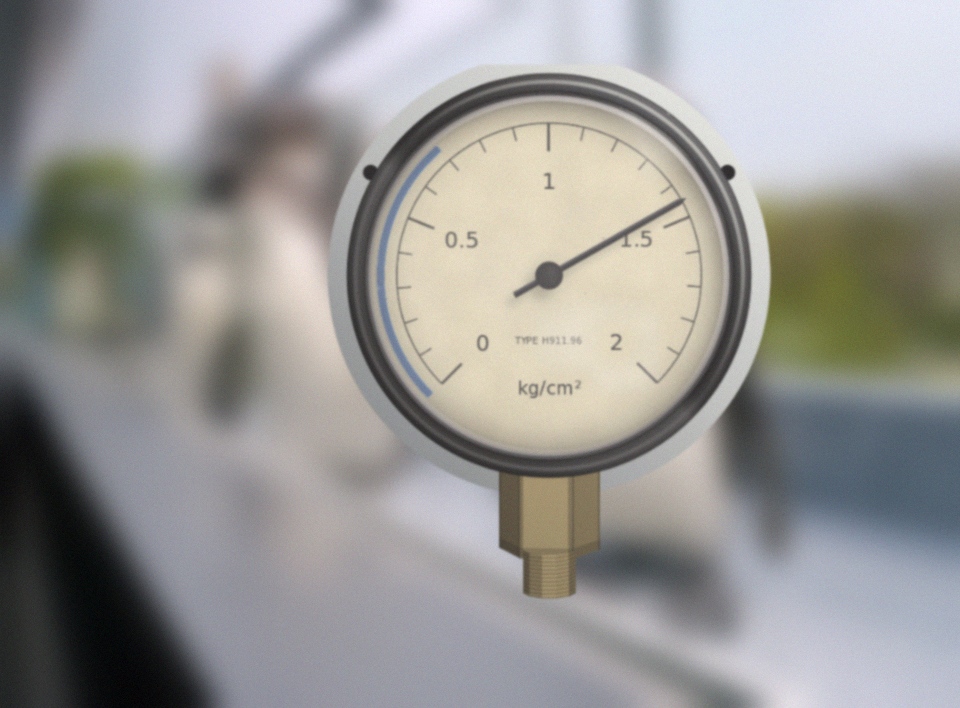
value=1.45 unit=kg/cm²
